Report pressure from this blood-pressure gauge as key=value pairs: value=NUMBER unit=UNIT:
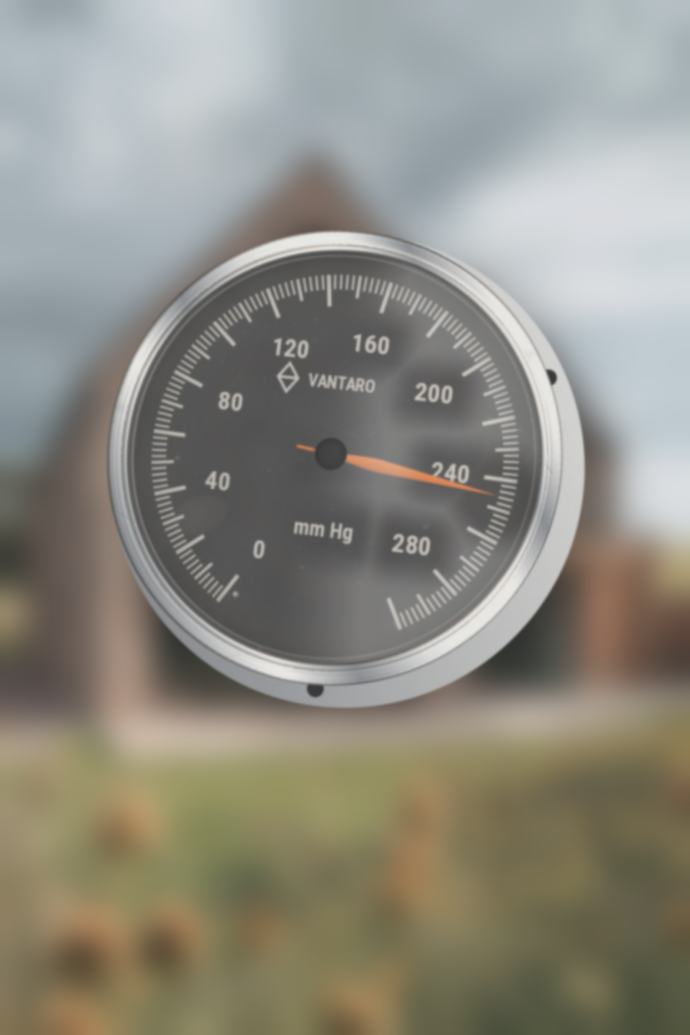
value=246 unit=mmHg
